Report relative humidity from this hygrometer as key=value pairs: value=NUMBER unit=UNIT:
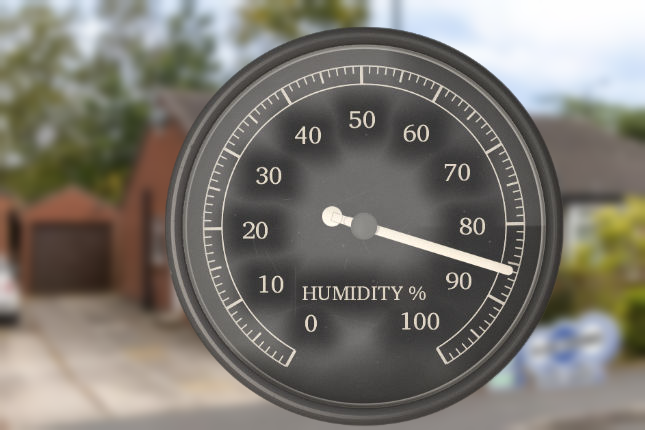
value=86 unit=%
